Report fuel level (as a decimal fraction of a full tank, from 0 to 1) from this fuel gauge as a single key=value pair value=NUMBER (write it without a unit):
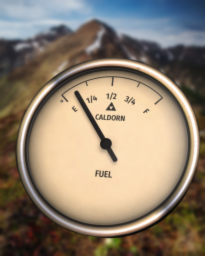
value=0.125
